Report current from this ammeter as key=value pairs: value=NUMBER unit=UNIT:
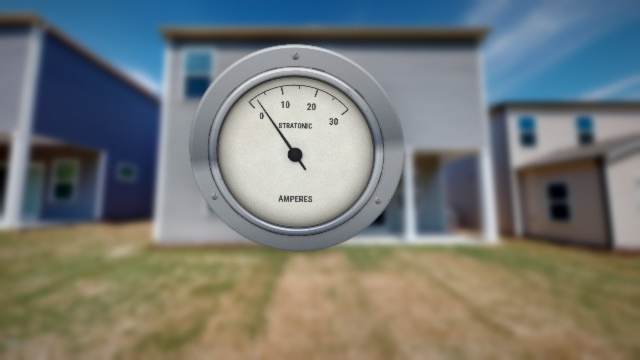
value=2.5 unit=A
